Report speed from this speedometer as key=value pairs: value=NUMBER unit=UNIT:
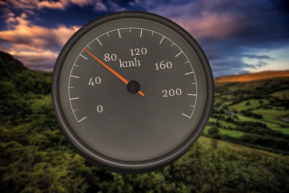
value=65 unit=km/h
